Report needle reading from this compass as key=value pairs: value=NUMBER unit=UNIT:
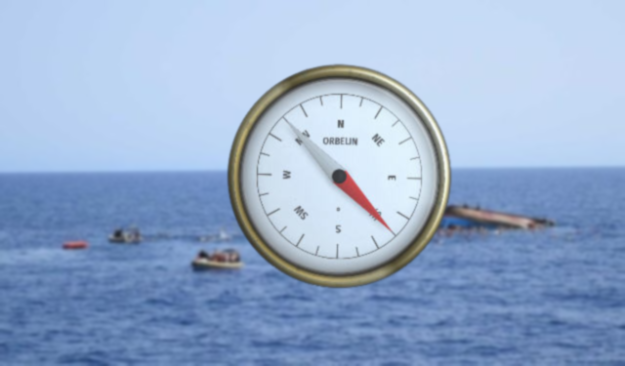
value=135 unit=°
